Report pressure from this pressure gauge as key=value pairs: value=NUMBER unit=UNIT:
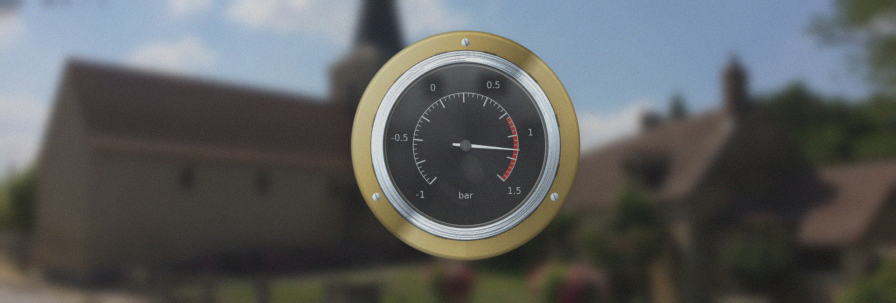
value=1.15 unit=bar
